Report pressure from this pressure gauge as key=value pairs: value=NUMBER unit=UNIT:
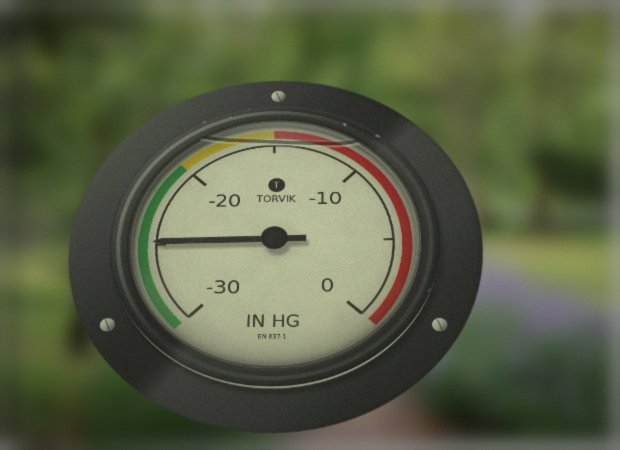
value=-25 unit=inHg
